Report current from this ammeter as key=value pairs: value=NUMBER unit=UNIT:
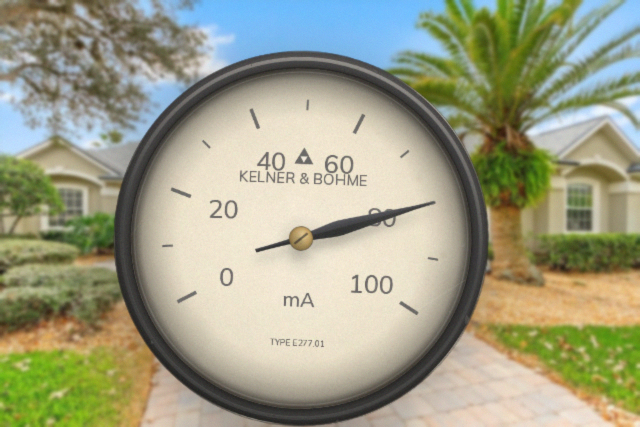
value=80 unit=mA
